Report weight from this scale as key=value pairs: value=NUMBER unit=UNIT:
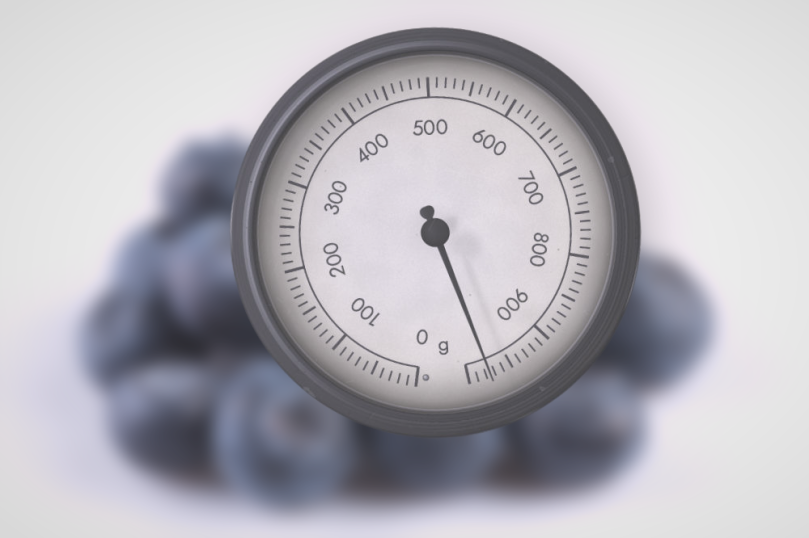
value=975 unit=g
